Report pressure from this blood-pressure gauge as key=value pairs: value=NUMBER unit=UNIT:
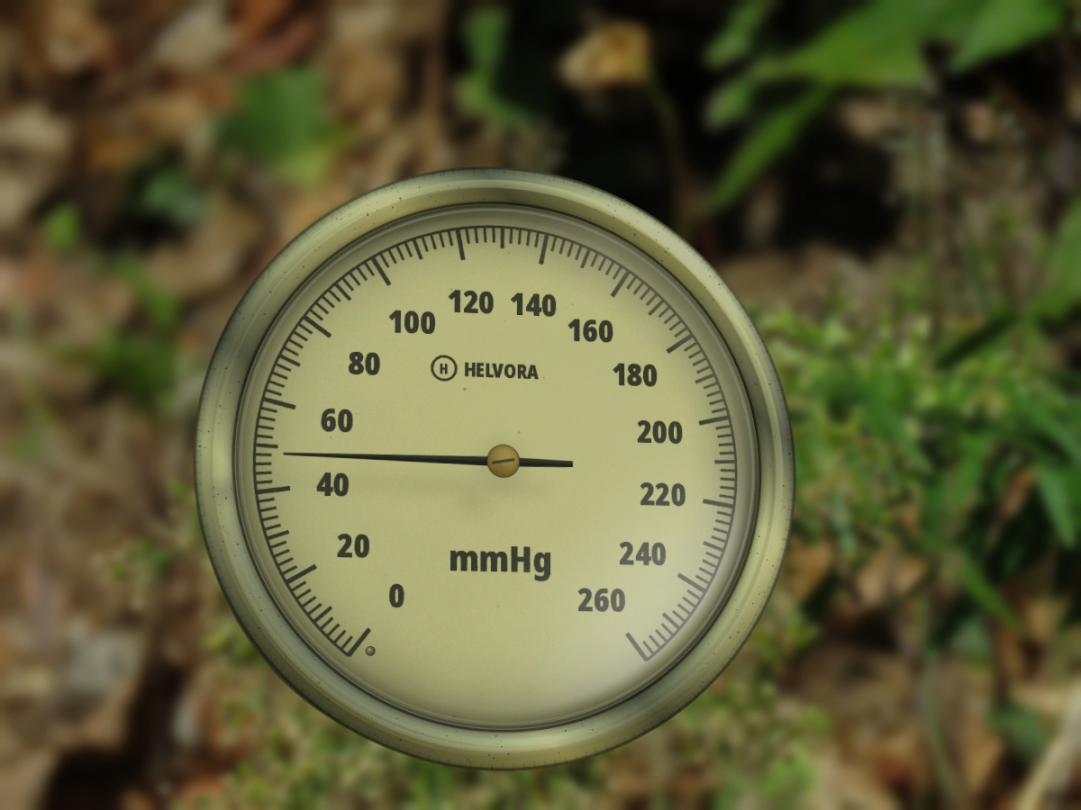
value=48 unit=mmHg
